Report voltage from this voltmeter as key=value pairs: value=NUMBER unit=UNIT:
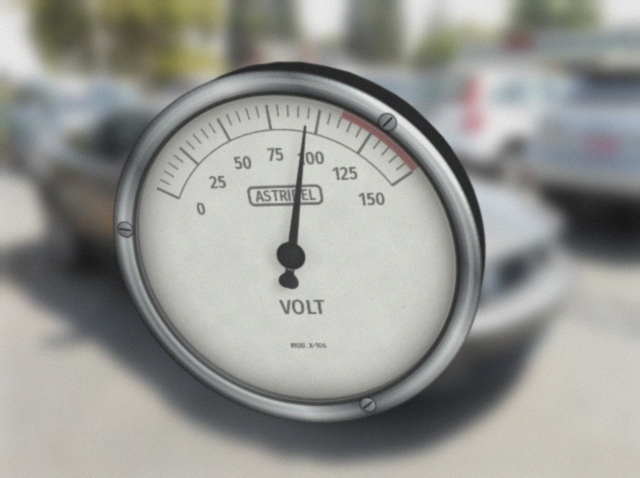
value=95 unit=V
